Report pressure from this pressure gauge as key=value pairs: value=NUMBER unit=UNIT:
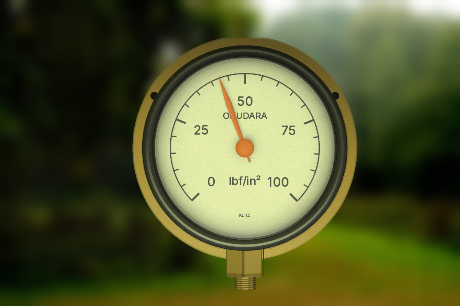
value=42.5 unit=psi
